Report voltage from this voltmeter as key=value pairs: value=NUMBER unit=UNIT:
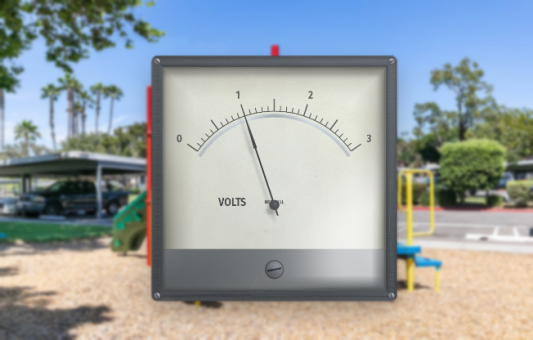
value=1 unit=V
